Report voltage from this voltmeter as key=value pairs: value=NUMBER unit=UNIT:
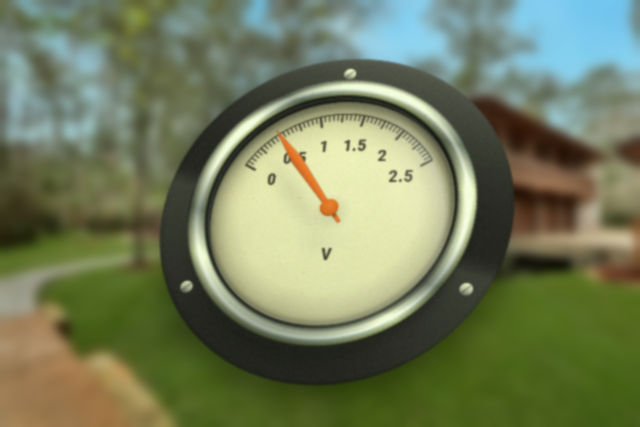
value=0.5 unit=V
